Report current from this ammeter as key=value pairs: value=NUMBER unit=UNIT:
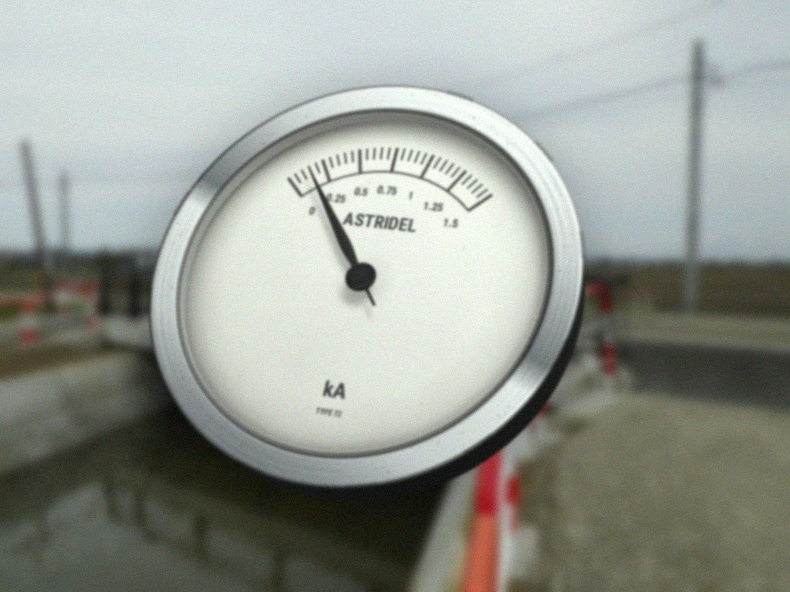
value=0.15 unit=kA
